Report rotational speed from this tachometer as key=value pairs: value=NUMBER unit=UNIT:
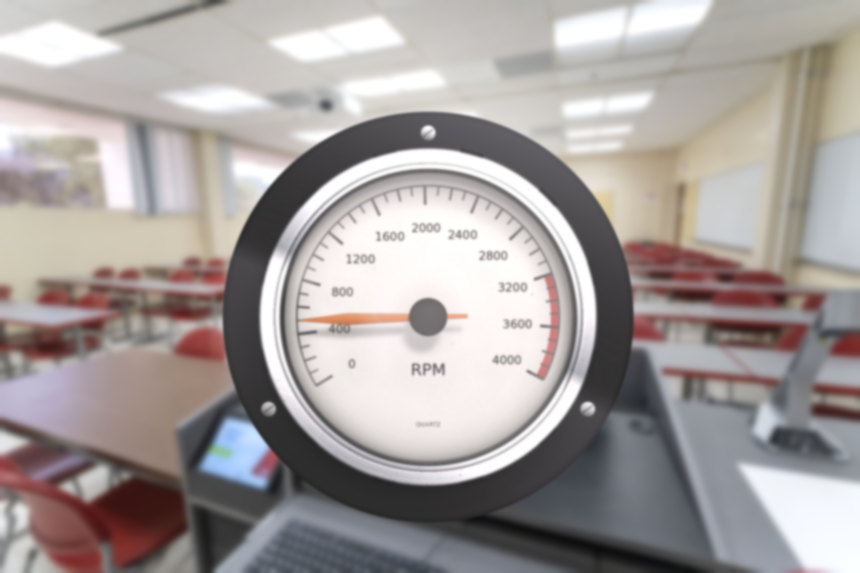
value=500 unit=rpm
